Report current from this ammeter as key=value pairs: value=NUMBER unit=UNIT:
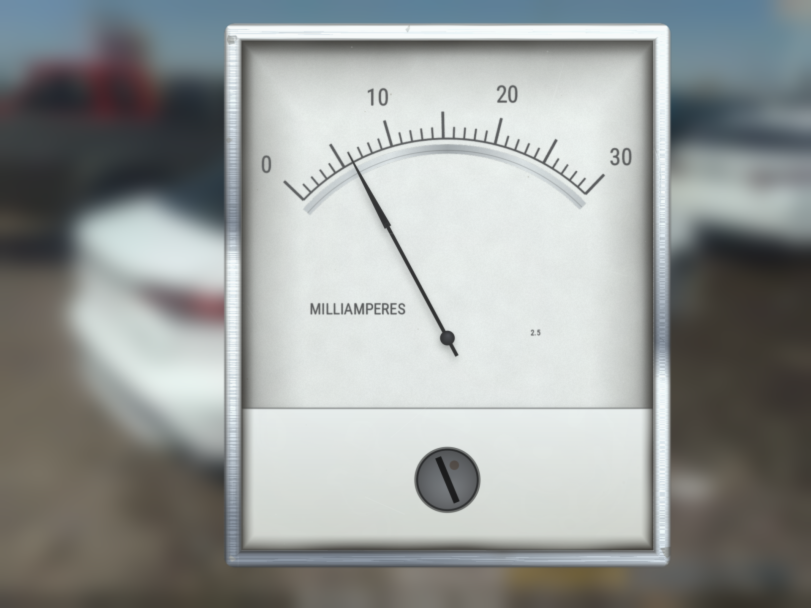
value=6 unit=mA
